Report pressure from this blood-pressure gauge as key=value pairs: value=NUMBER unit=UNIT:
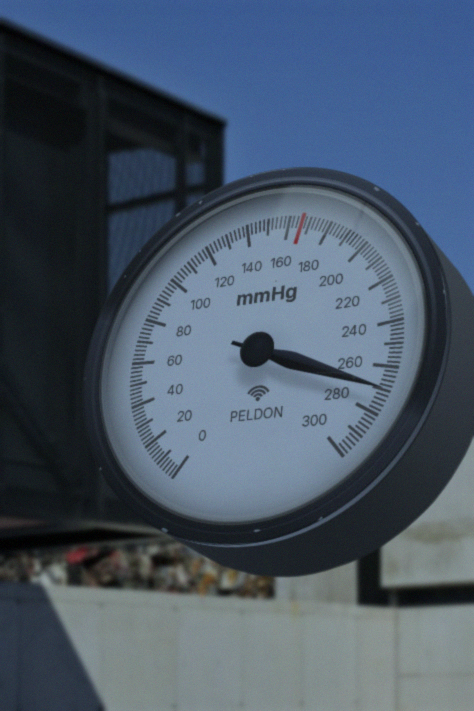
value=270 unit=mmHg
